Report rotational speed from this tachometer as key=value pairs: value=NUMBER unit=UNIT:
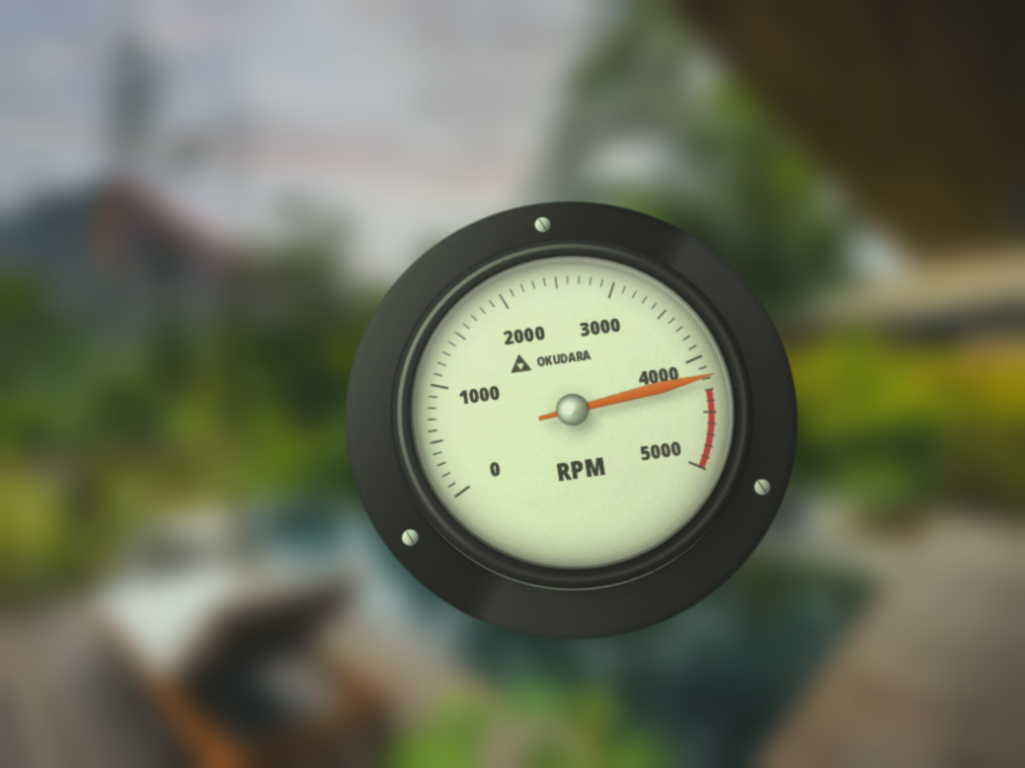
value=4200 unit=rpm
